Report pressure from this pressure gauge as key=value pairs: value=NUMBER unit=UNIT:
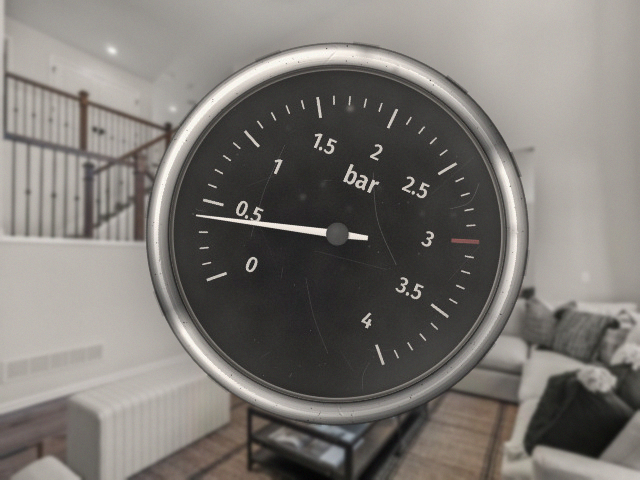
value=0.4 unit=bar
